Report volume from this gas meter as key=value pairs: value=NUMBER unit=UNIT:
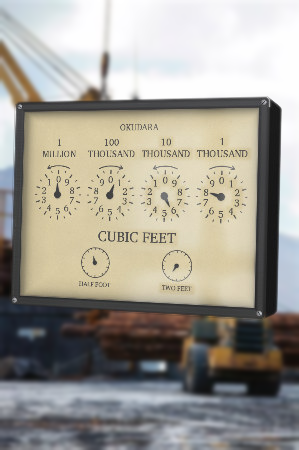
value=5800 unit=ft³
